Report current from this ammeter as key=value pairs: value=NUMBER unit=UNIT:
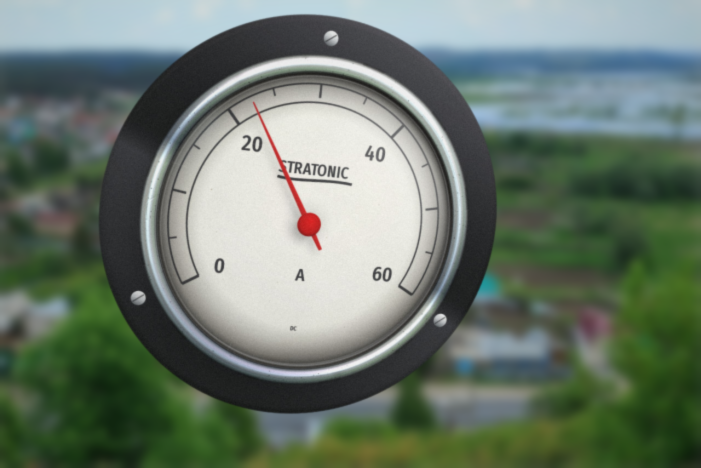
value=22.5 unit=A
